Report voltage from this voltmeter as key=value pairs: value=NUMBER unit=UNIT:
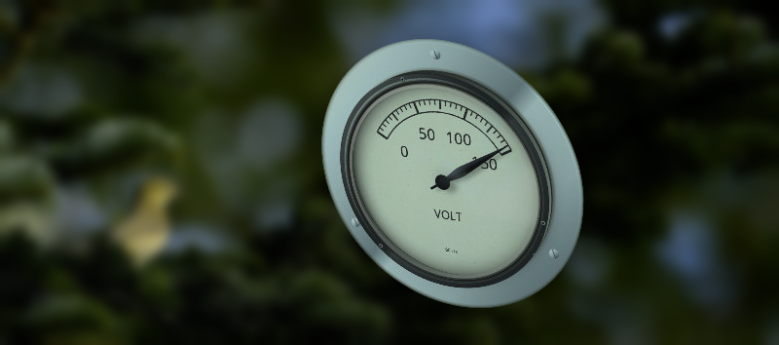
value=145 unit=V
